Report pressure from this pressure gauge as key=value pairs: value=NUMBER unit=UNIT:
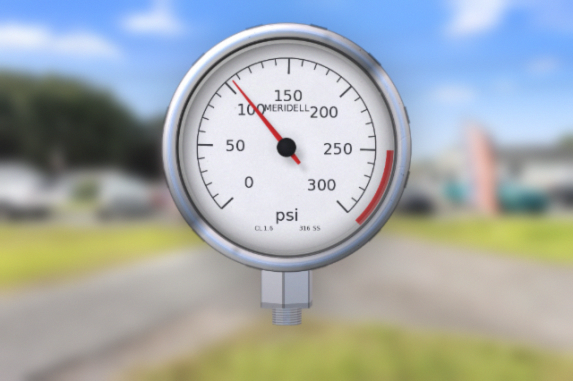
value=105 unit=psi
